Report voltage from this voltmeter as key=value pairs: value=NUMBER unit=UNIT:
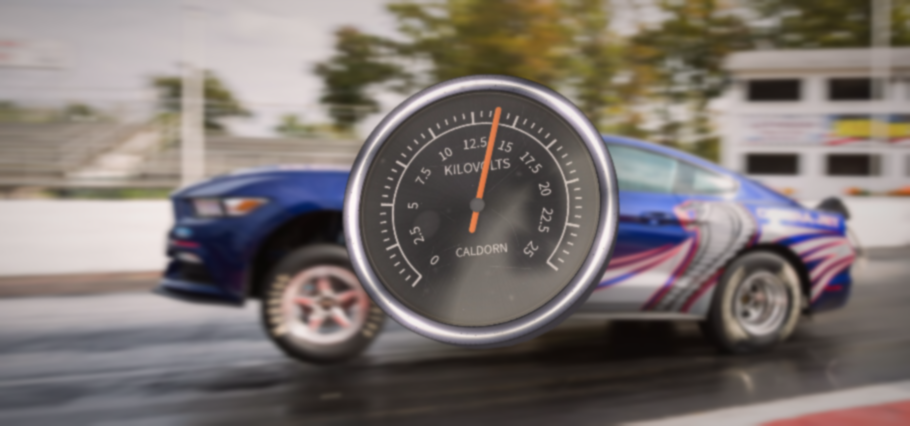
value=14 unit=kV
